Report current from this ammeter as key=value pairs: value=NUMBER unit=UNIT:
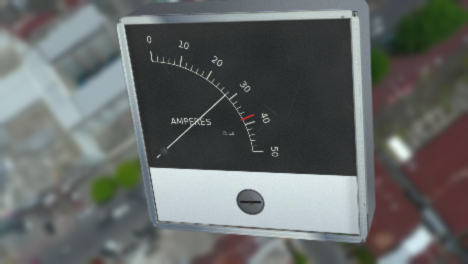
value=28 unit=A
